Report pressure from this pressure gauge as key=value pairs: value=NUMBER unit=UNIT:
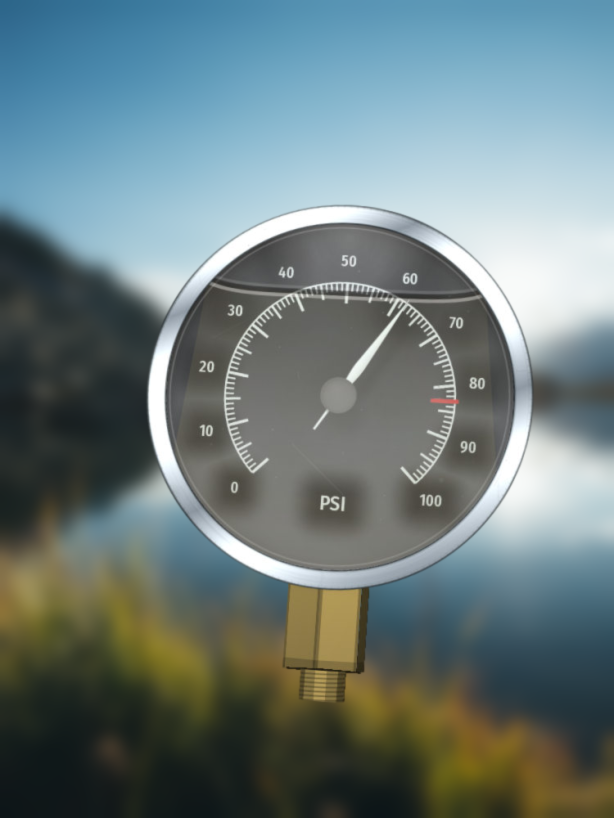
value=62 unit=psi
